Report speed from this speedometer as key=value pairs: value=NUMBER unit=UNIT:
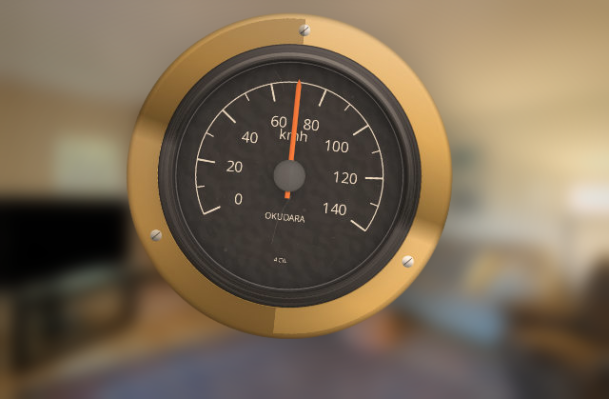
value=70 unit=km/h
